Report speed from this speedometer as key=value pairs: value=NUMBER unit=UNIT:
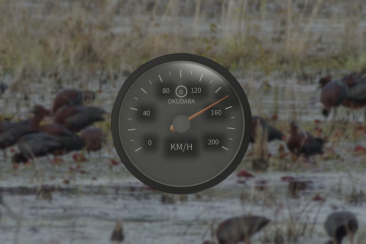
value=150 unit=km/h
